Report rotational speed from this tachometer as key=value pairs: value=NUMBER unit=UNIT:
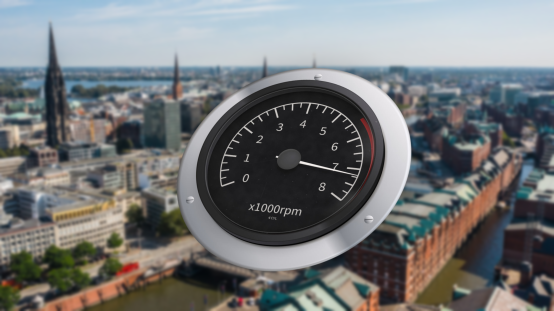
value=7250 unit=rpm
